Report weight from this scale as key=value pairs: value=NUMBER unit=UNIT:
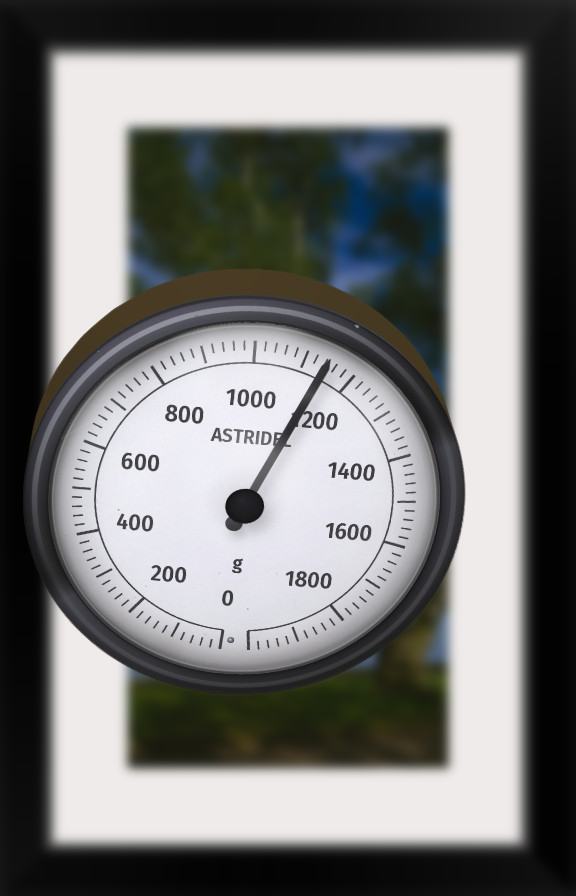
value=1140 unit=g
